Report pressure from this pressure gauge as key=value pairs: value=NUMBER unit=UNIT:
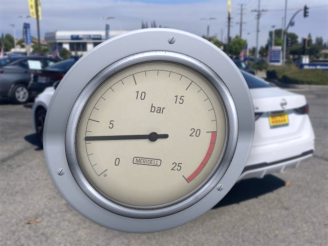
value=3.5 unit=bar
